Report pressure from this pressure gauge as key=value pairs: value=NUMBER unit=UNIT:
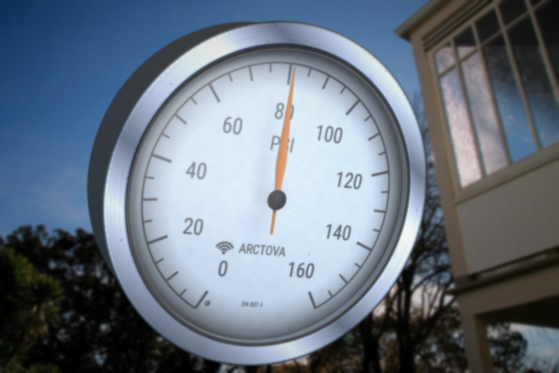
value=80 unit=psi
